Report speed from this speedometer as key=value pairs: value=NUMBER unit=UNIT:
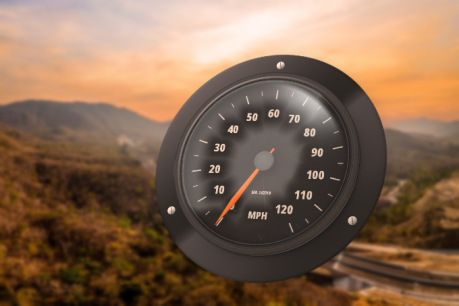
value=0 unit=mph
